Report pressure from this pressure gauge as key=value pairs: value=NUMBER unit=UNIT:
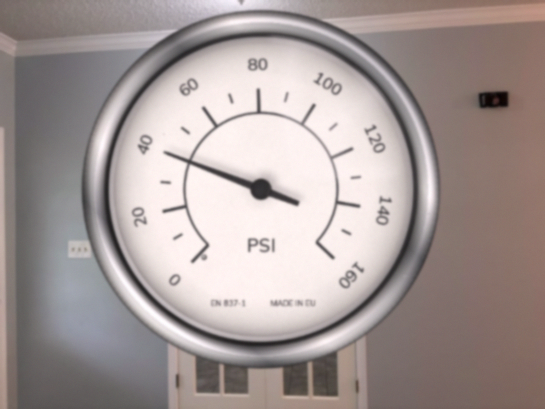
value=40 unit=psi
